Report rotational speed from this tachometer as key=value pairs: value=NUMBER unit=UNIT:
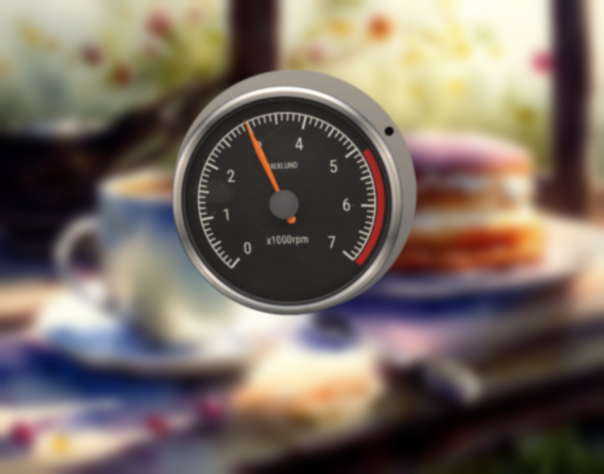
value=3000 unit=rpm
